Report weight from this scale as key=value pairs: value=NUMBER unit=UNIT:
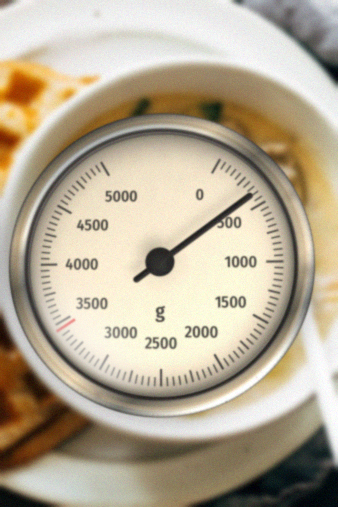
value=400 unit=g
